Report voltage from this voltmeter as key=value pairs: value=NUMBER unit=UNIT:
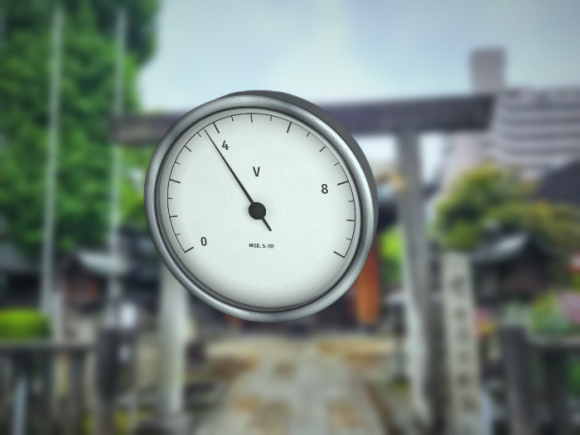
value=3.75 unit=V
